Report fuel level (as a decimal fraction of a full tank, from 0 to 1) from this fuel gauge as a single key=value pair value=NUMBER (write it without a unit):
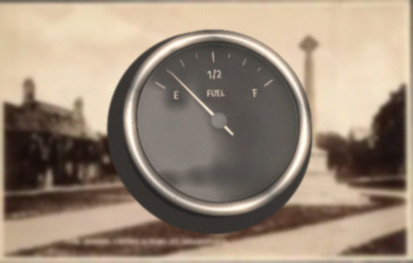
value=0.125
